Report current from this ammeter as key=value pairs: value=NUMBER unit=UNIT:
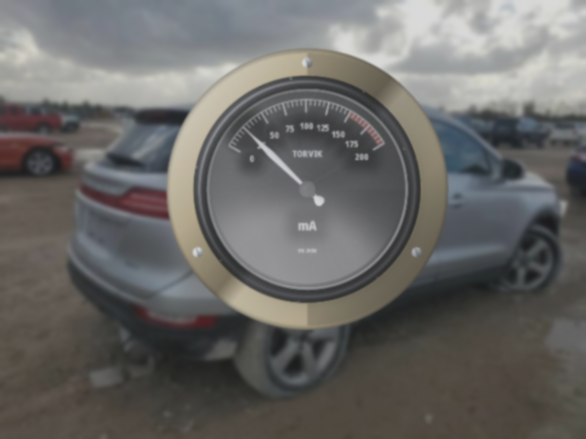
value=25 unit=mA
